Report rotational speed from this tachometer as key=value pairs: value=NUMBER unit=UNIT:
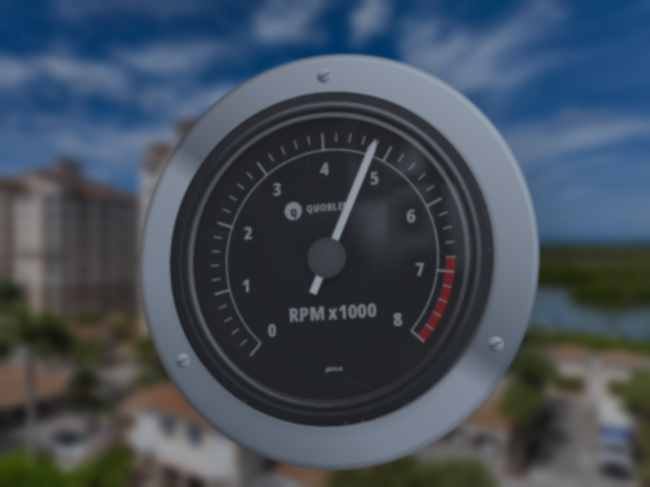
value=4800 unit=rpm
